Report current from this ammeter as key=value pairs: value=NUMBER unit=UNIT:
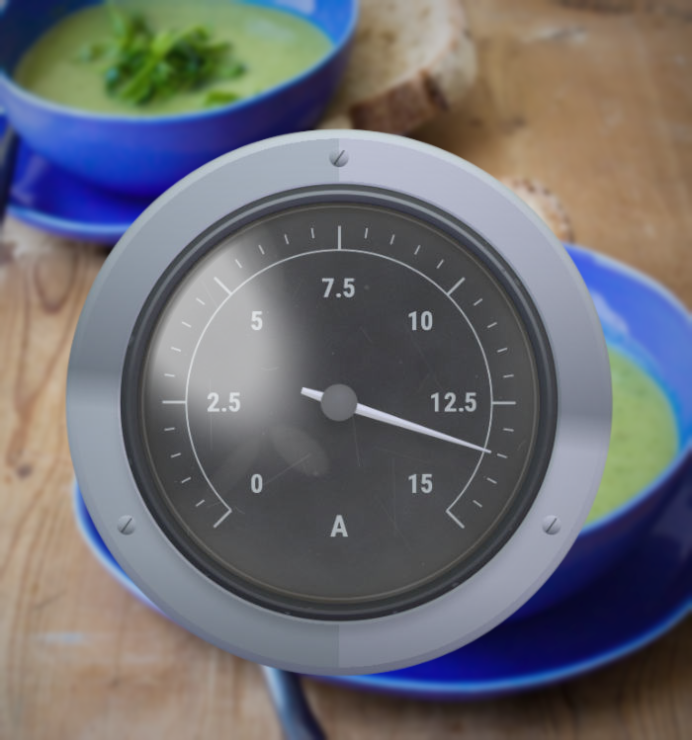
value=13.5 unit=A
